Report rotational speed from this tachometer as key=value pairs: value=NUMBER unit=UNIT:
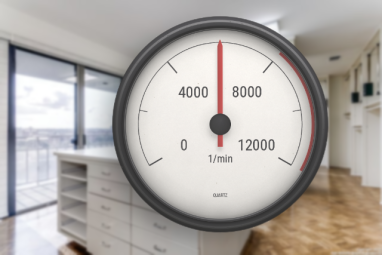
value=6000 unit=rpm
